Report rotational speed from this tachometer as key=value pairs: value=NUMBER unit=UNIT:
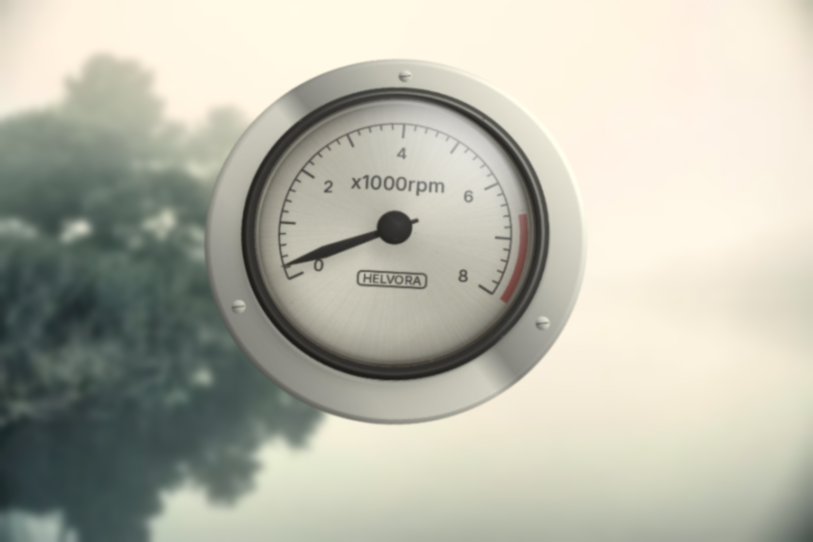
value=200 unit=rpm
